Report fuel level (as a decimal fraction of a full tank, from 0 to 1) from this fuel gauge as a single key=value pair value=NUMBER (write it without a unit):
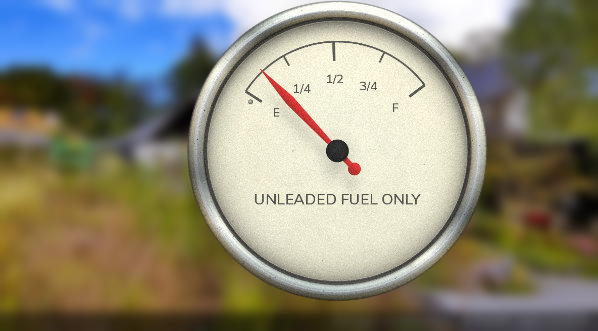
value=0.125
